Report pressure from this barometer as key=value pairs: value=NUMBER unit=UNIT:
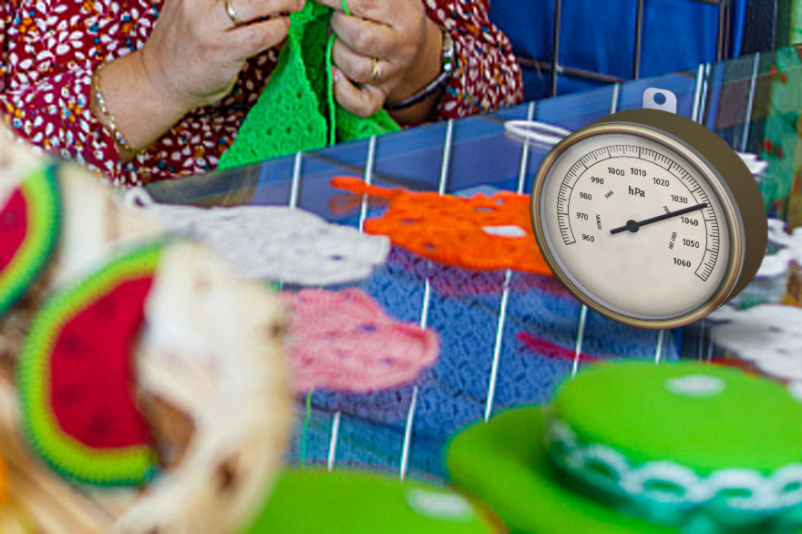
value=1035 unit=hPa
